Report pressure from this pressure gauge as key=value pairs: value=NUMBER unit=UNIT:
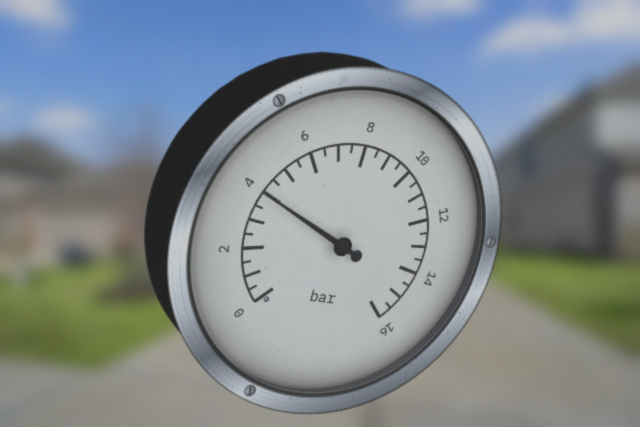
value=4 unit=bar
